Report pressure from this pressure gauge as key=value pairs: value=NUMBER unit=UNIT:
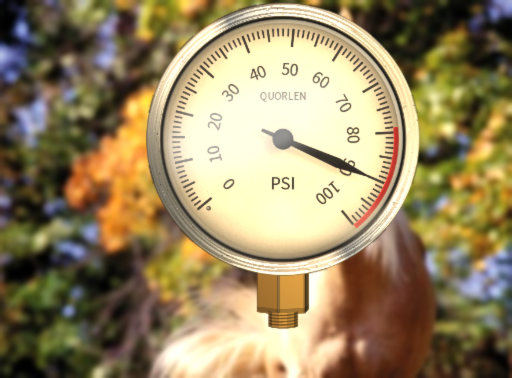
value=90 unit=psi
